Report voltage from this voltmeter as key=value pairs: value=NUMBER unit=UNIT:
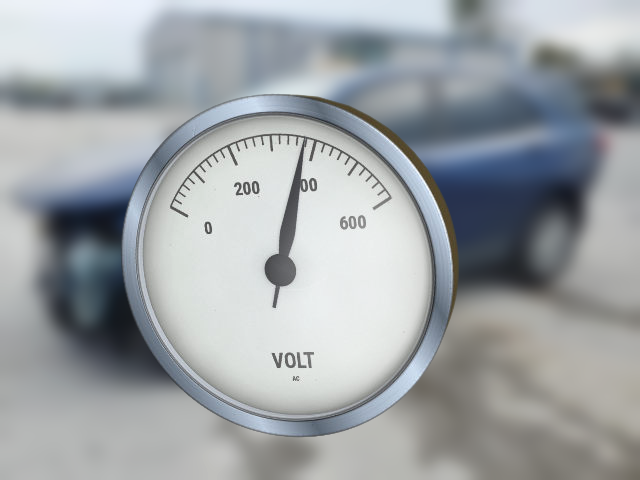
value=380 unit=V
